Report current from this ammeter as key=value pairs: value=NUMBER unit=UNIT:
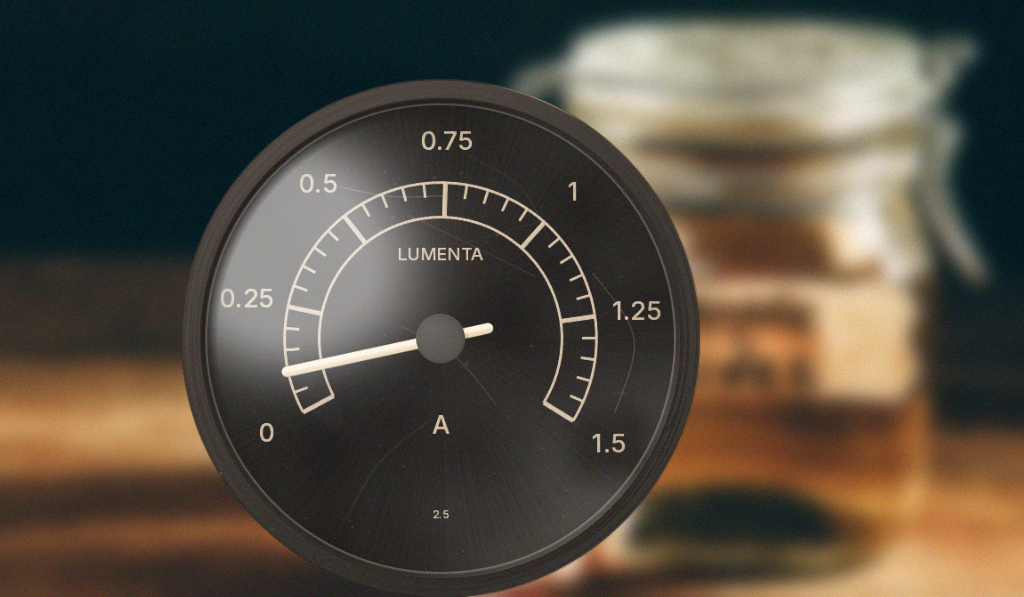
value=0.1 unit=A
